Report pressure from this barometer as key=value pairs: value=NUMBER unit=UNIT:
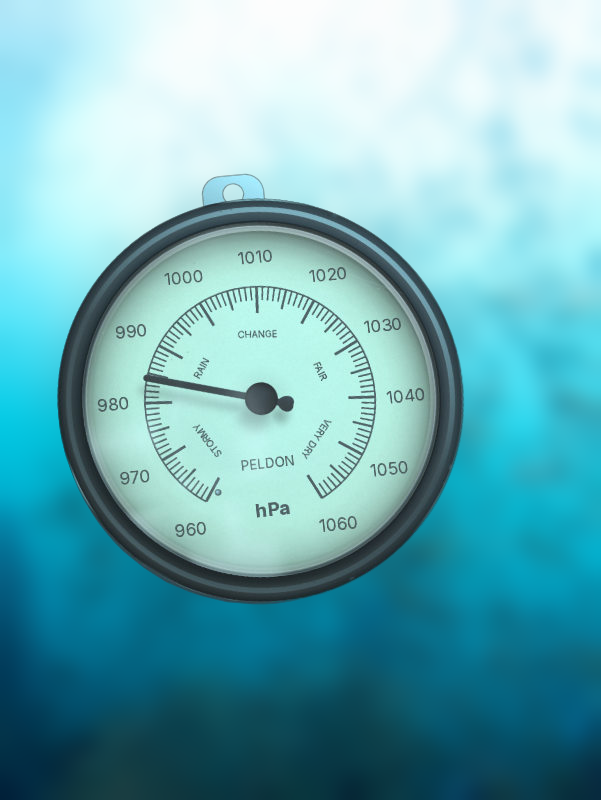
value=984 unit=hPa
